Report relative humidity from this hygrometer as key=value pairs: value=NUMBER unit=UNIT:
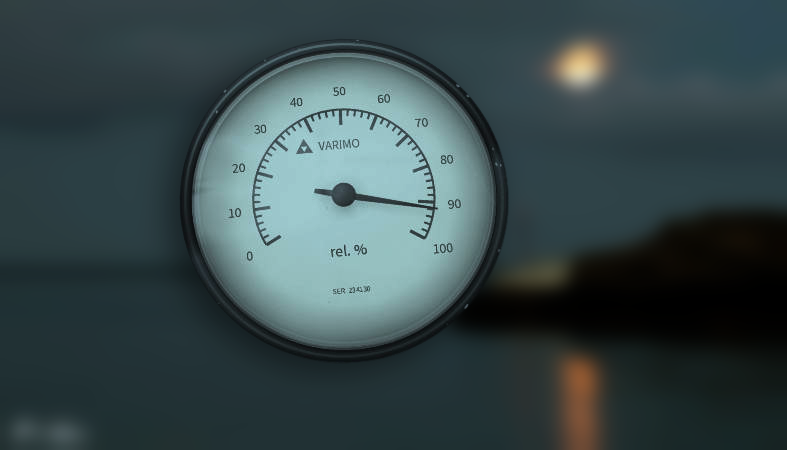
value=92 unit=%
